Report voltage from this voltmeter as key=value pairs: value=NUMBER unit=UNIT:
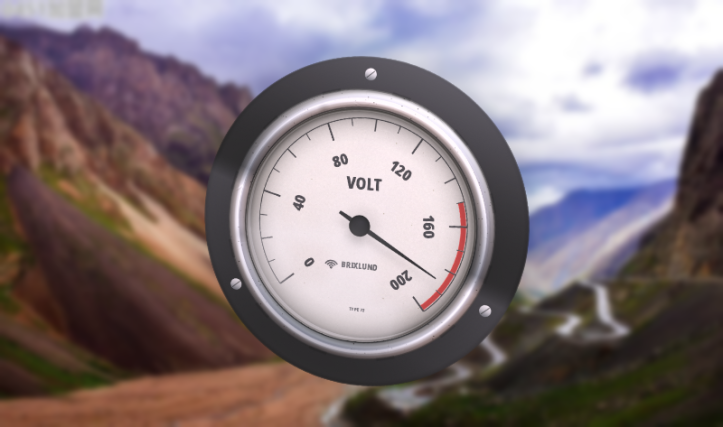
value=185 unit=V
